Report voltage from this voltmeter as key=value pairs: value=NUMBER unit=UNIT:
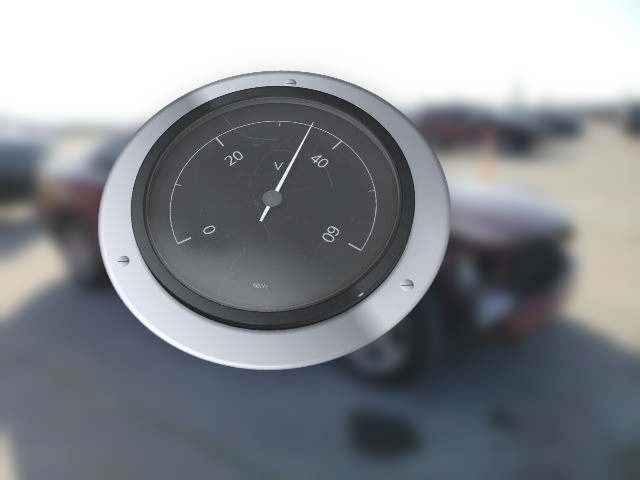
value=35 unit=V
